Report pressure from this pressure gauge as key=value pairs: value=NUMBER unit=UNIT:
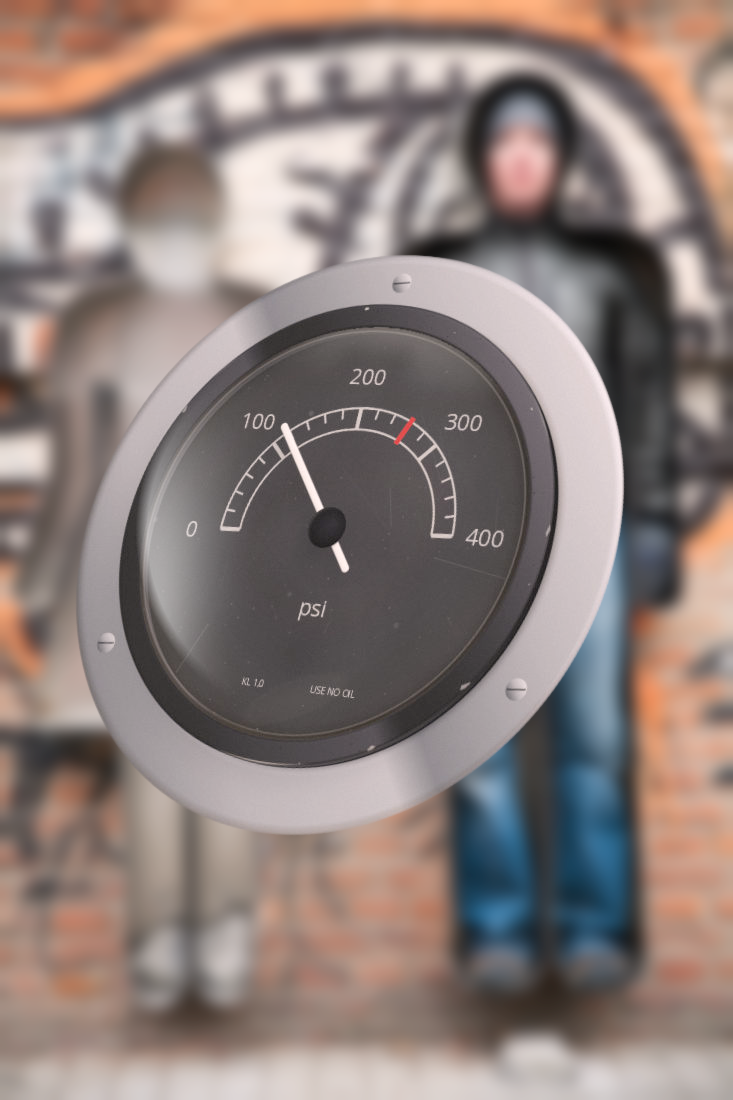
value=120 unit=psi
